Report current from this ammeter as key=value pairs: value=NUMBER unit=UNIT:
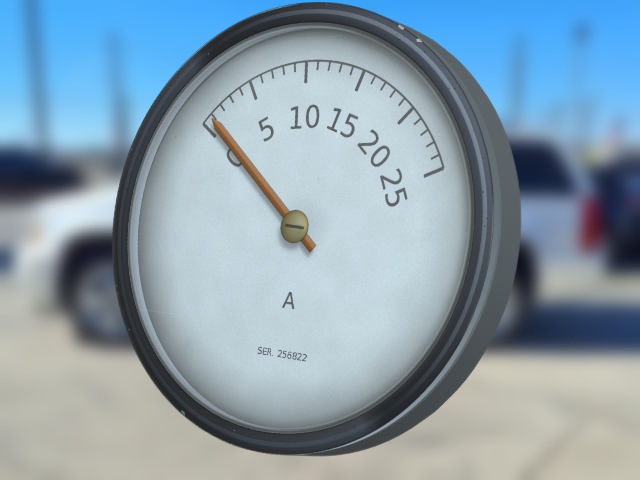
value=1 unit=A
